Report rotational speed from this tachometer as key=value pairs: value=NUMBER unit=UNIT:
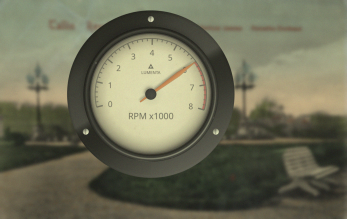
value=6000 unit=rpm
